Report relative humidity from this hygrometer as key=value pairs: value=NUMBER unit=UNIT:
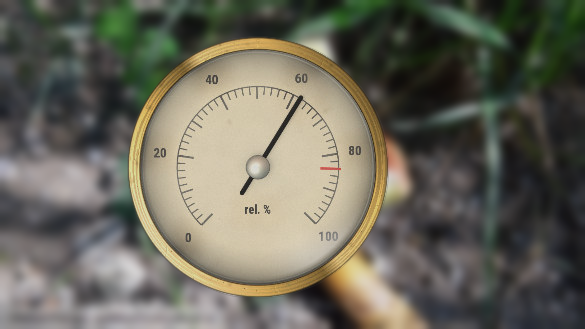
value=62 unit=%
